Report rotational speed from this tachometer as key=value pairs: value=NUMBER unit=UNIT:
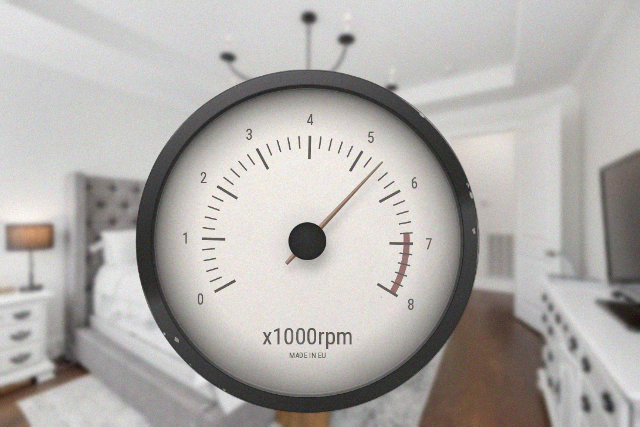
value=5400 unit=rpm
